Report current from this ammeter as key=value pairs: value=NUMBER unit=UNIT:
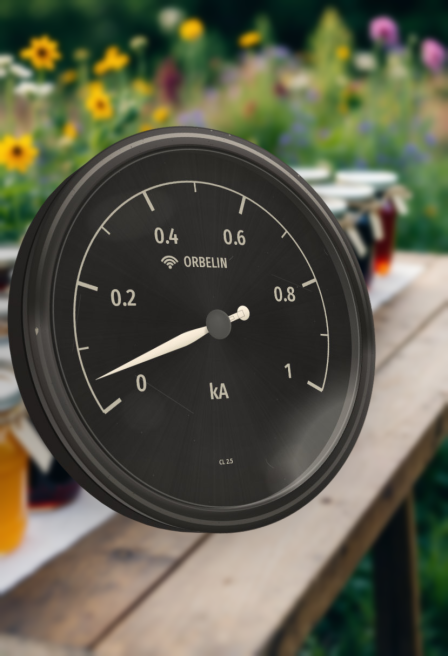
value=0.05 unit=kA
